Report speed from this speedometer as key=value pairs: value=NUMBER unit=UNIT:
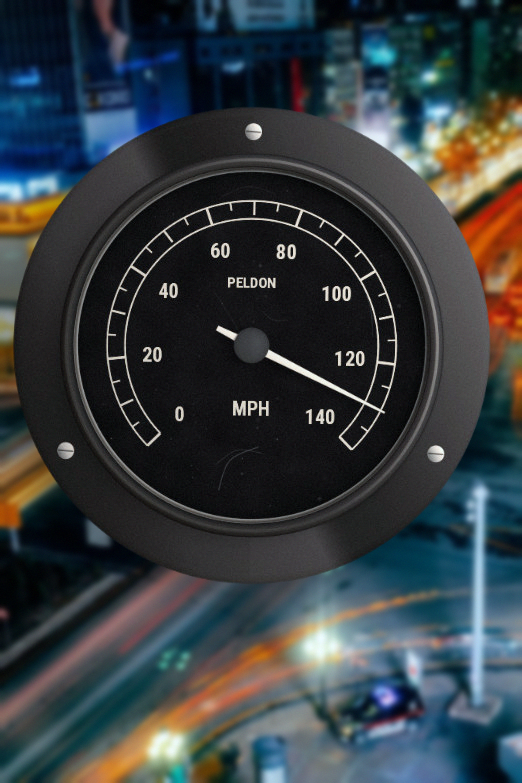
value=130 unit=mph
